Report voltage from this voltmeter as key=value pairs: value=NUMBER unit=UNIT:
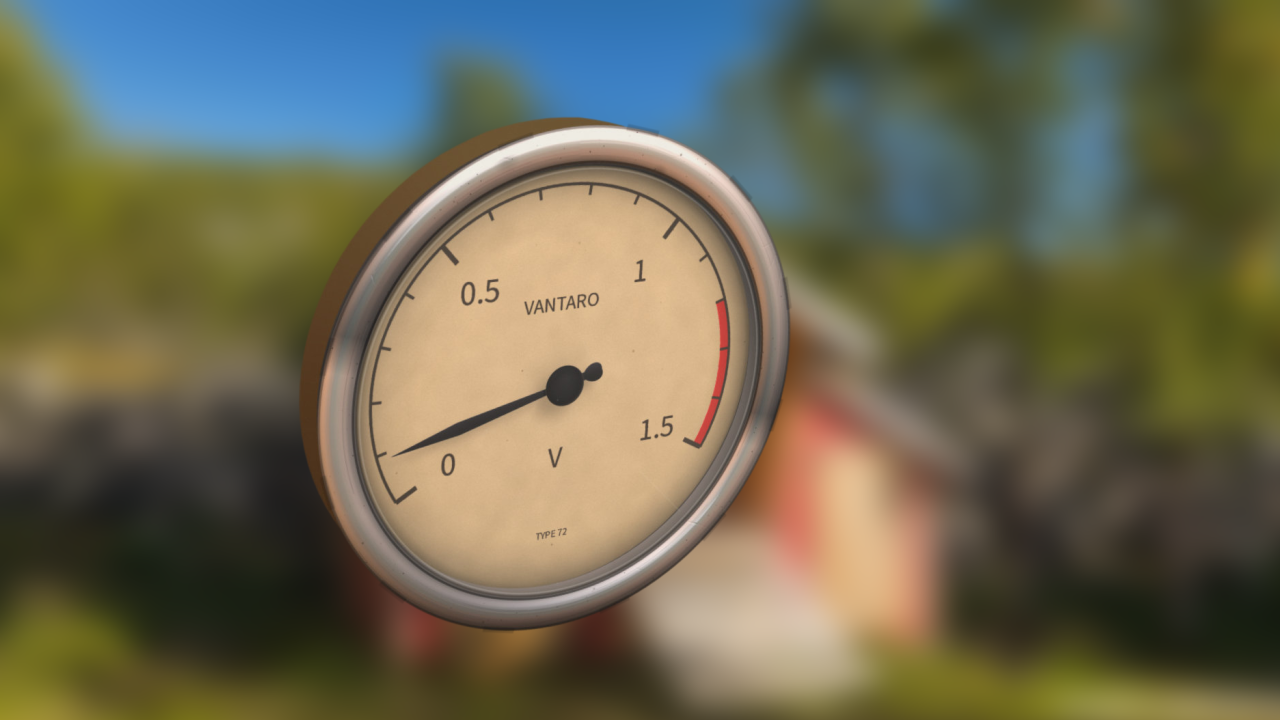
value=0.1 unit=V
